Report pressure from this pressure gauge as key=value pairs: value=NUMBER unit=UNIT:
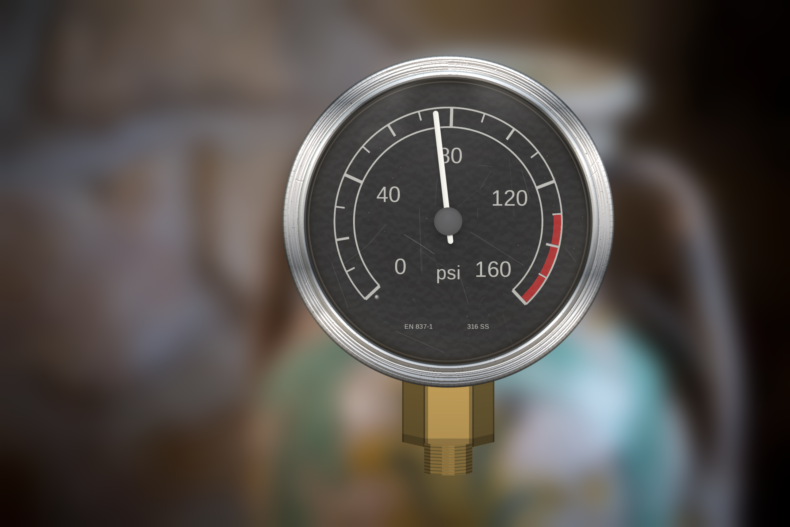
value=75 unit=psi
